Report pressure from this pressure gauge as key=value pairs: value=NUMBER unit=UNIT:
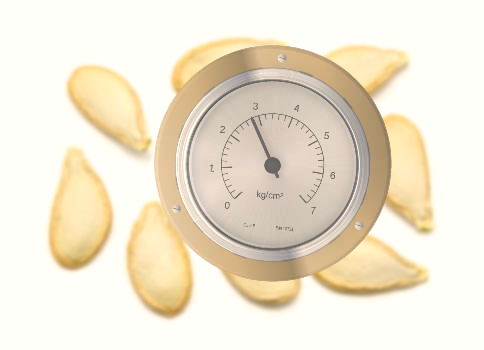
value=2.8 unit=kg/cm²
